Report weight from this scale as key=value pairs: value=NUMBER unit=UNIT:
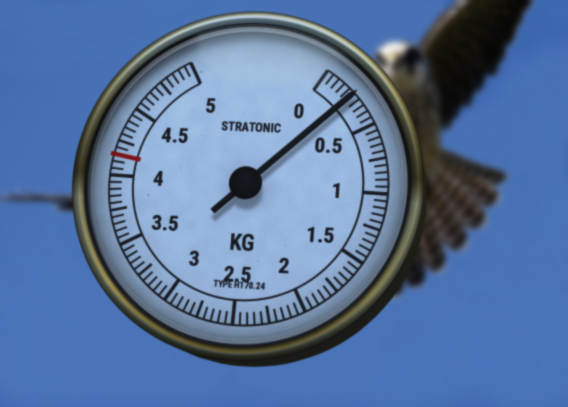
value=0.25 unit=kg
